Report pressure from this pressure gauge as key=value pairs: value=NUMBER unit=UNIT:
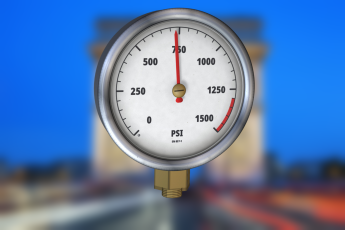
value=725 unit=psi
